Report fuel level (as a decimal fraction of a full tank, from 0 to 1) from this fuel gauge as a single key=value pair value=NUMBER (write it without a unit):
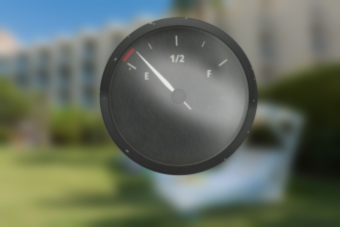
value=0.125
